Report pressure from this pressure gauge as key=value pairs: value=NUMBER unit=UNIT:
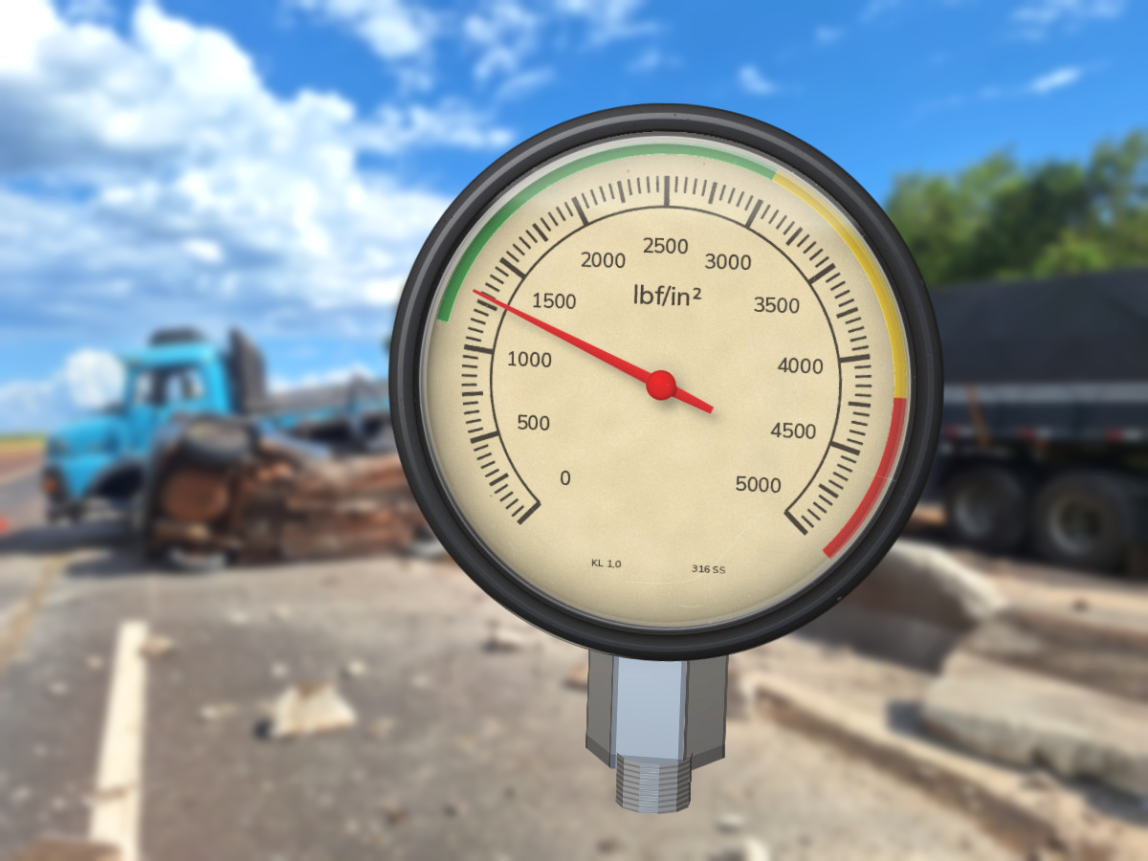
value=1300 unit=psi
